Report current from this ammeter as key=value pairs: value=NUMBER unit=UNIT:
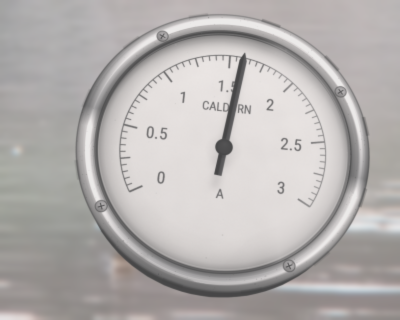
value=1.6 unit=A
